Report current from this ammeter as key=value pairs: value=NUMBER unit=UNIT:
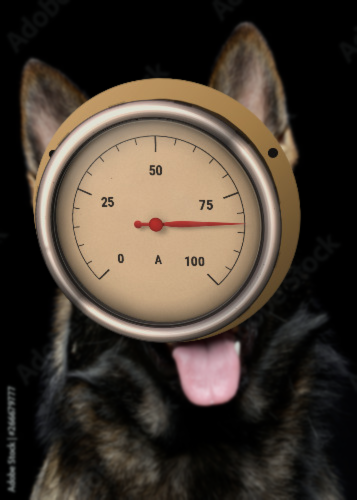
value=82.5 unit=A
